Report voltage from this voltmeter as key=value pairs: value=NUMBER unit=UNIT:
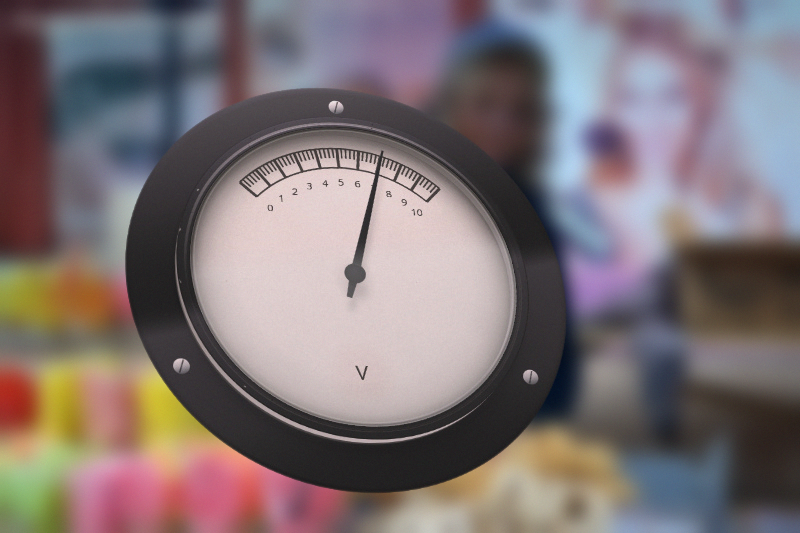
value=7 unit=V
